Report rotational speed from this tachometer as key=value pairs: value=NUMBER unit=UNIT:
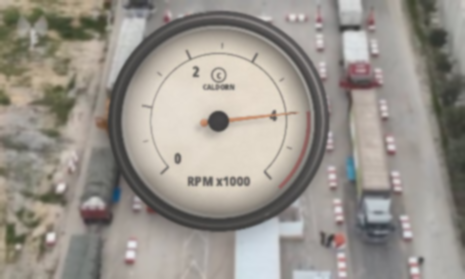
value=4000 unit=rpm
